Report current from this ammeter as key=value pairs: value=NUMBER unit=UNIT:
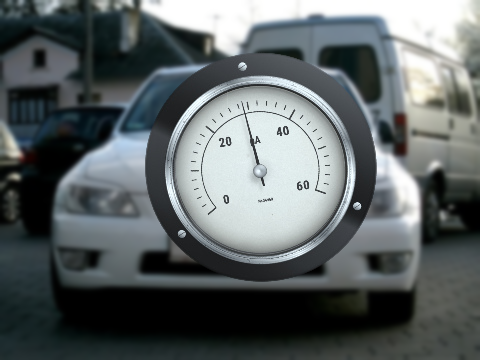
value=29 unit=µA
